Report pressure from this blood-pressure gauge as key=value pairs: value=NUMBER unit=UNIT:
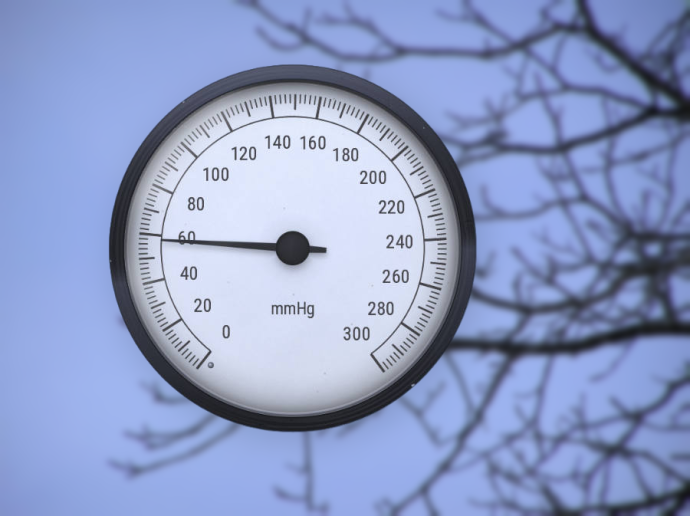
value=58 unit=mmHg
